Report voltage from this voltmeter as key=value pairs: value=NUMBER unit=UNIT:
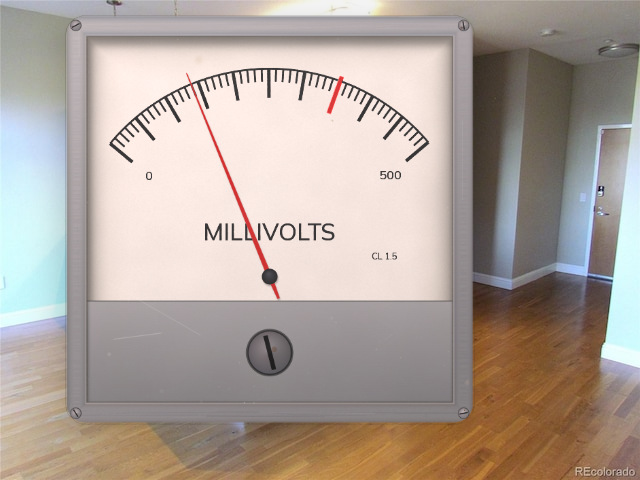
value=140 unit=mV
